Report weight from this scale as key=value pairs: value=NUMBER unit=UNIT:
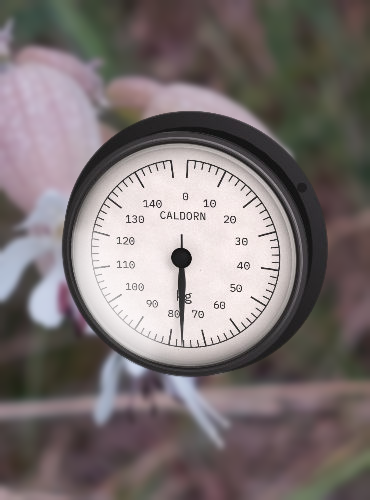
value=76 unit=kg
